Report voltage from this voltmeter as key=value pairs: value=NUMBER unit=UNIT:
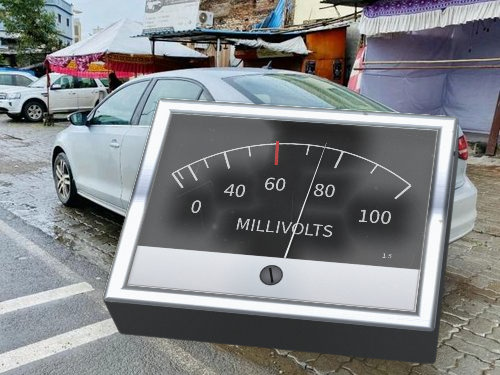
value=75 unit=mV
